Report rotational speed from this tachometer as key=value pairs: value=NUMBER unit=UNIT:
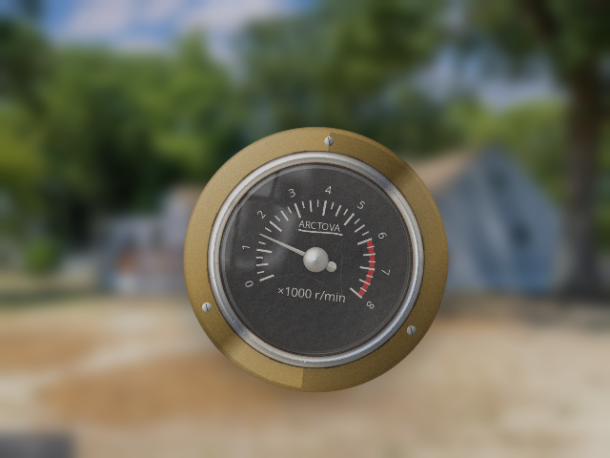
value=1500 unit=rpm
